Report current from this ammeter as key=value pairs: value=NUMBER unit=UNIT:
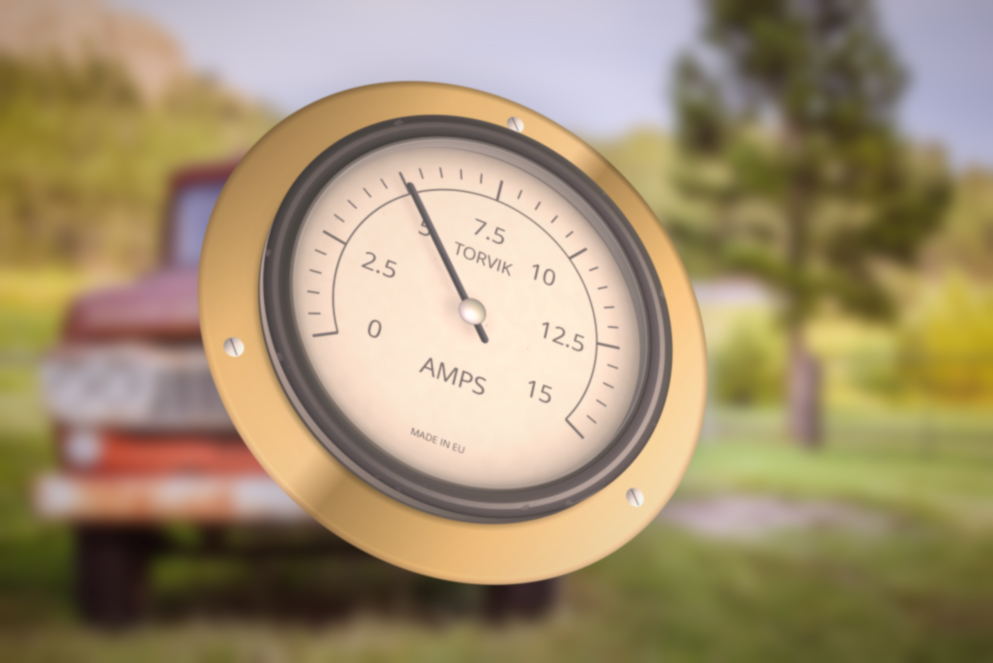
value=5 unit=A
